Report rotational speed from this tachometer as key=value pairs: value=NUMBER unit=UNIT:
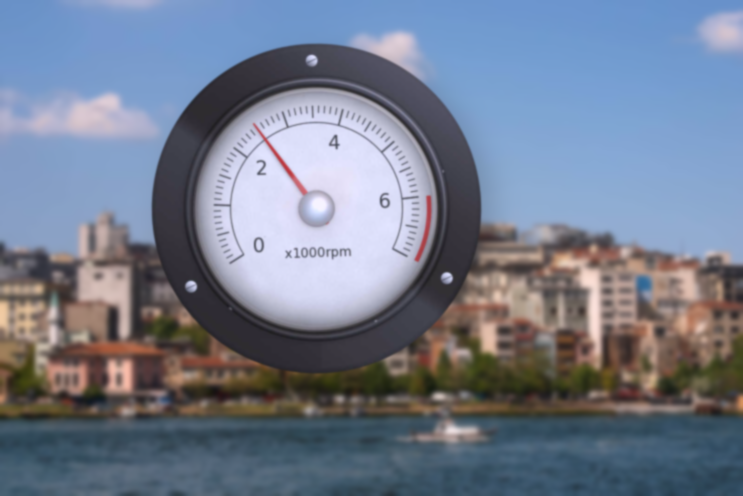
value=2500 unit=rpm
